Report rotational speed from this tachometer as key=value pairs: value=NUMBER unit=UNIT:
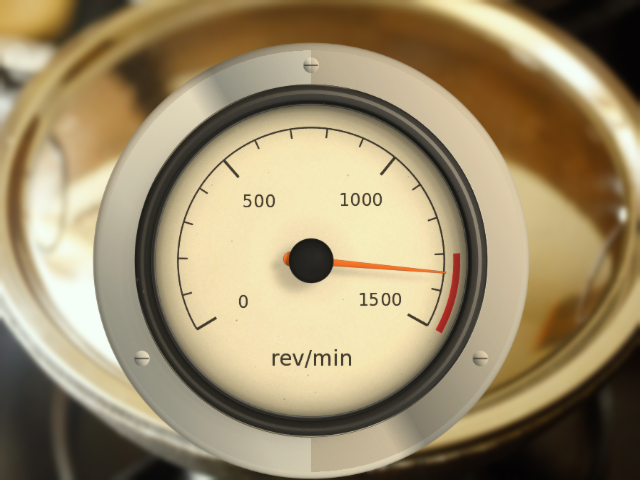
value=1350 unit=rpm
